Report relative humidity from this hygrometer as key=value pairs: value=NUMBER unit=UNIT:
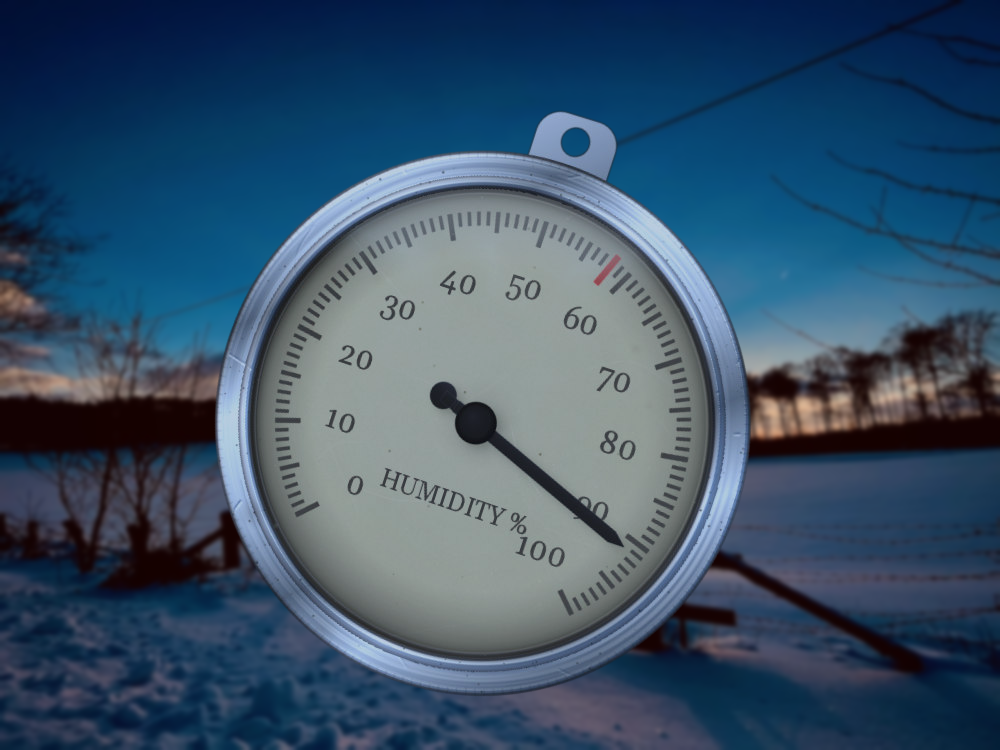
value=91 unit=%
